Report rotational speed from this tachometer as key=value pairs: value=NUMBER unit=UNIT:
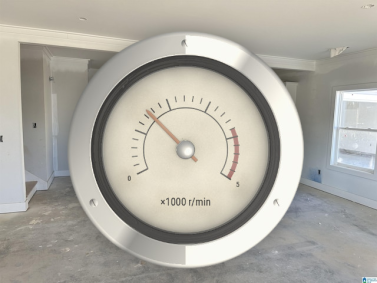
value=1500 unit=rpm
